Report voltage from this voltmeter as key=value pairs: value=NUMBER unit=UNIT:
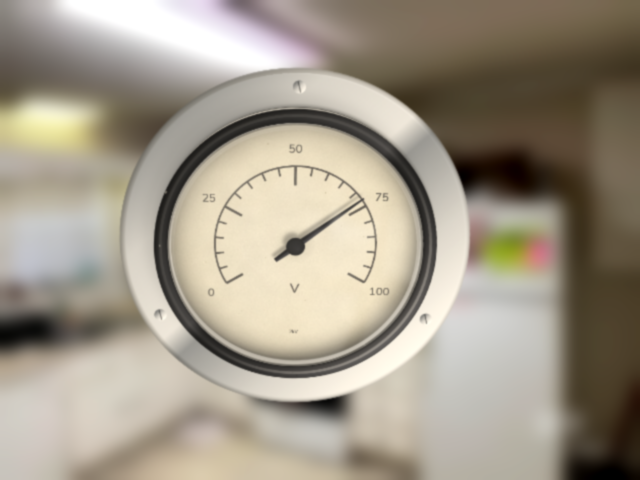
value=72.5 unit=V
